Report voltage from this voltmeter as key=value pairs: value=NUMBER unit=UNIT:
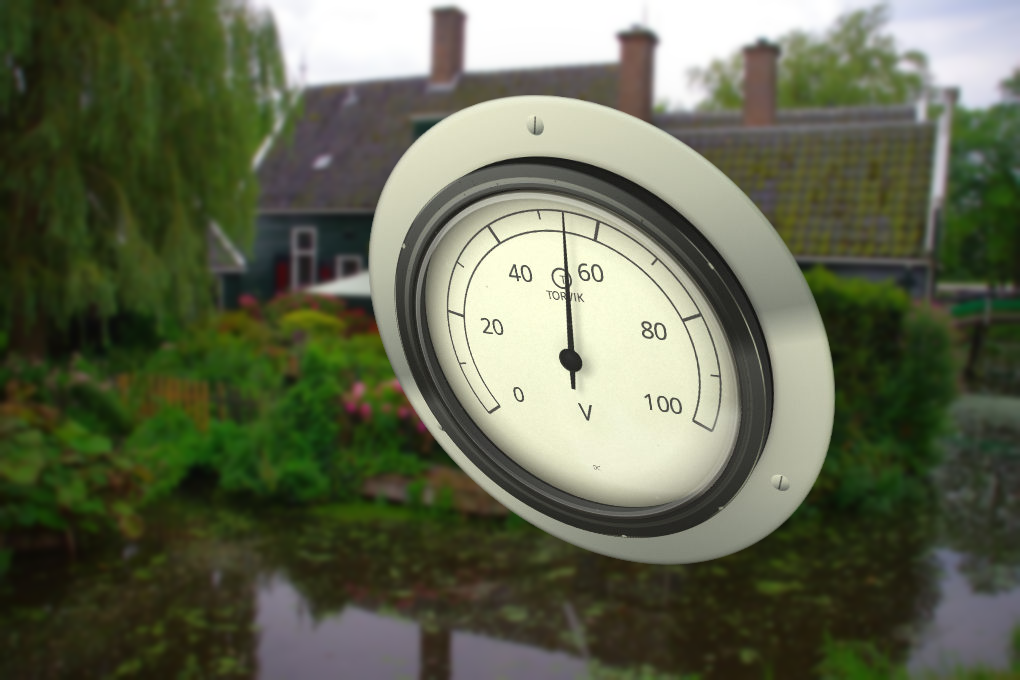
value=55 unit=V
